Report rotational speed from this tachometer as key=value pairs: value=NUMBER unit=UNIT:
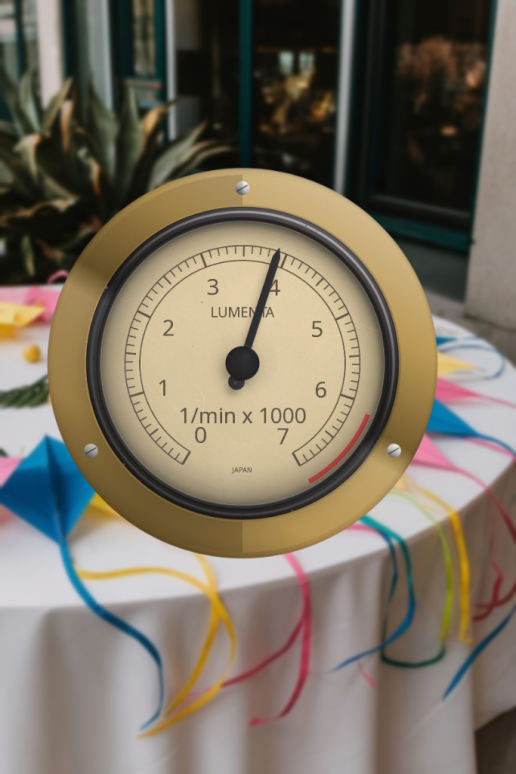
value=3900 unit=rpm
